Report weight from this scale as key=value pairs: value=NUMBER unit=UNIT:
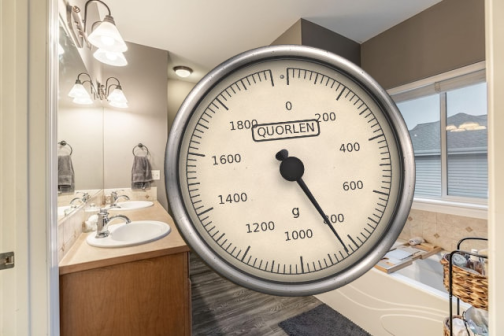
value=840 unit=g
